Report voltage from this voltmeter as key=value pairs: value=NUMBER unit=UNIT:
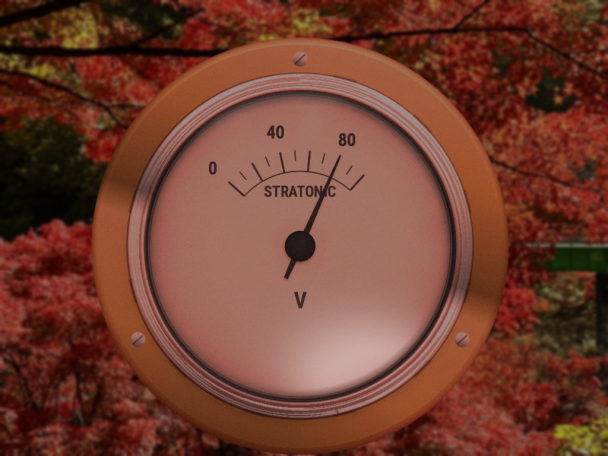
value=80 unit=V
